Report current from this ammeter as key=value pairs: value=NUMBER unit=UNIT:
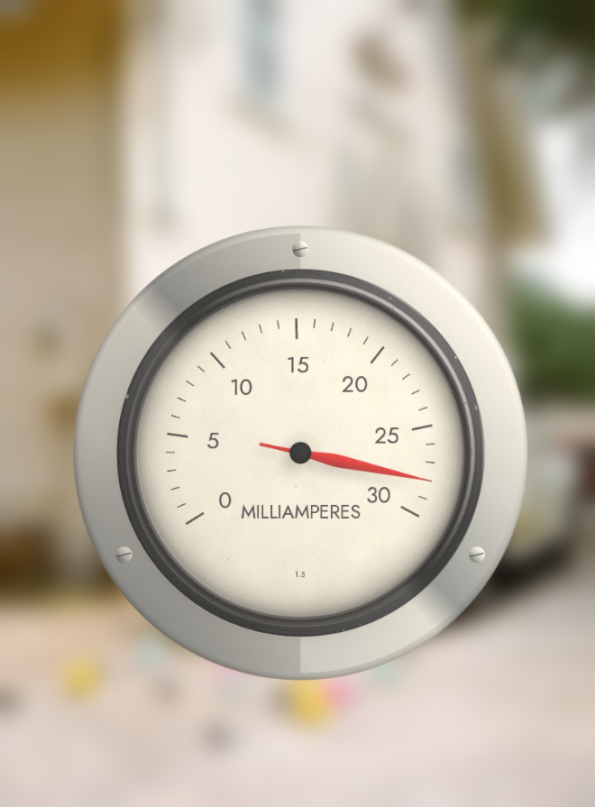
value=28 unit=mA
